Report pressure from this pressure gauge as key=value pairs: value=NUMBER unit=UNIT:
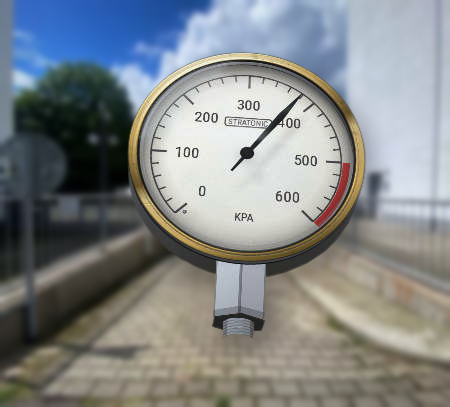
value=380 unit=kPa
